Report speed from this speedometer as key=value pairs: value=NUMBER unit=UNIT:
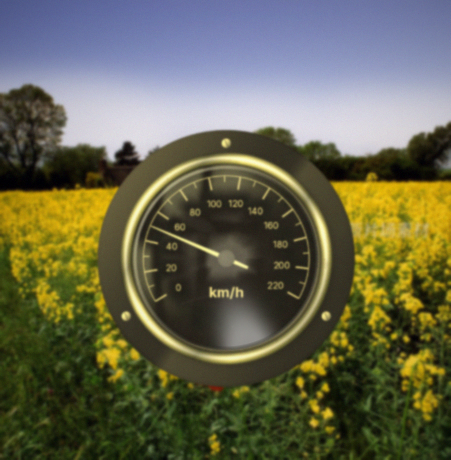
value=50 unit=km/h
